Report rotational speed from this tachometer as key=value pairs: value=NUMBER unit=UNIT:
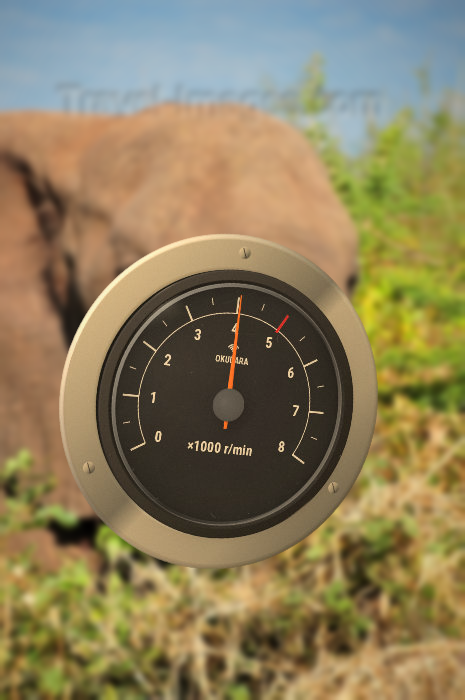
value=4000 unit=rpm
